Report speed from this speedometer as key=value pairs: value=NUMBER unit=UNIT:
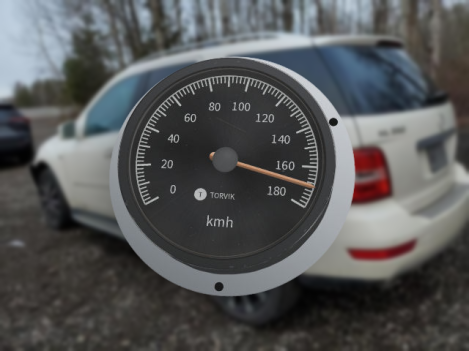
value=170 unit=km/h
